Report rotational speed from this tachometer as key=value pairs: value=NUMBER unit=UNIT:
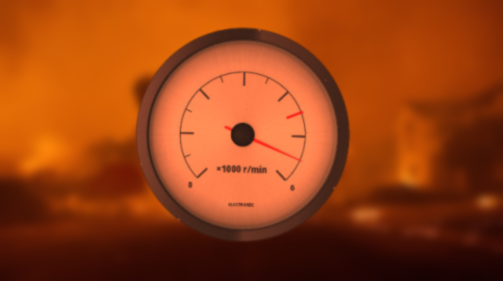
value=5500 unit=rpm
